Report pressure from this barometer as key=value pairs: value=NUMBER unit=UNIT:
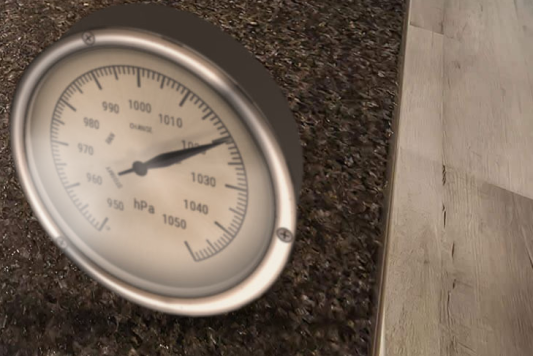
value=1020 unit=hPa
